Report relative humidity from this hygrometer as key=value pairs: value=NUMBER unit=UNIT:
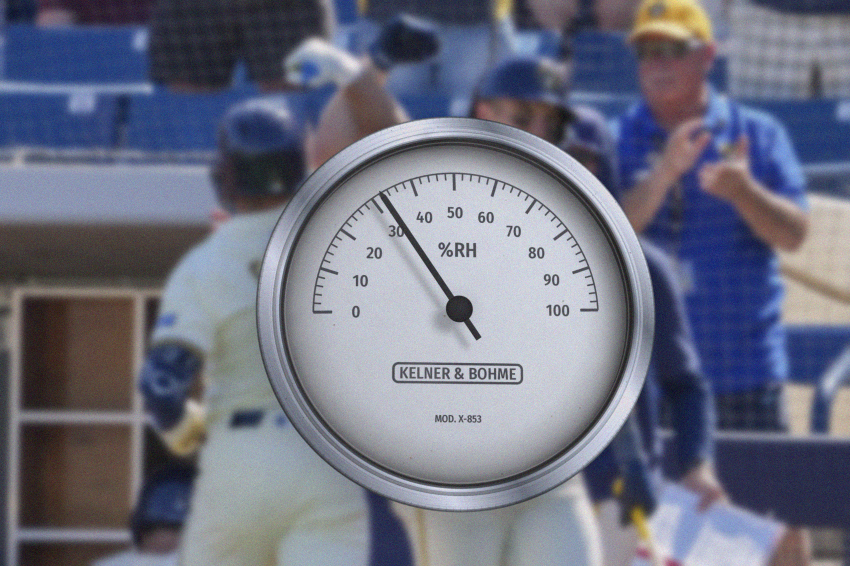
value=32 unit=%
